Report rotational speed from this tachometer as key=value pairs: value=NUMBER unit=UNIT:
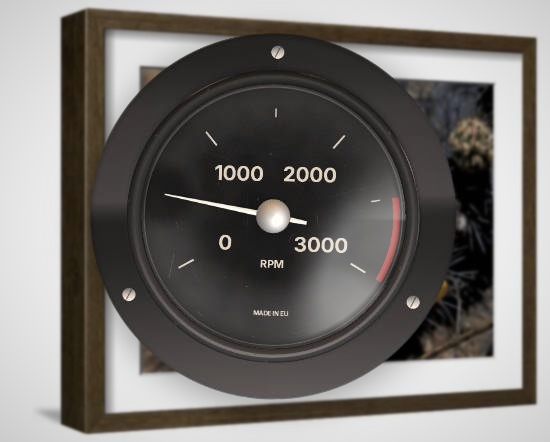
value=500 unit=rpm
